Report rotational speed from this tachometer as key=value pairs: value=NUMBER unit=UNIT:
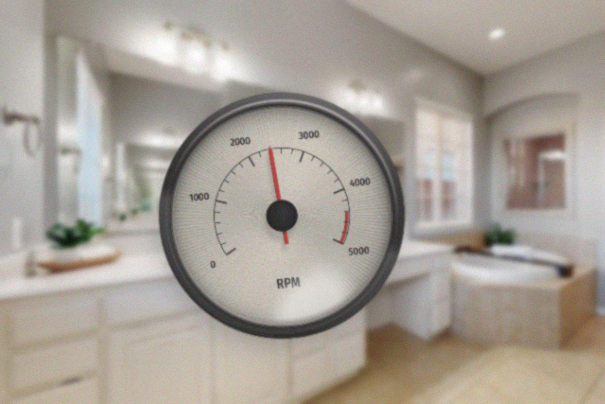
value=2400 unit=rpm
